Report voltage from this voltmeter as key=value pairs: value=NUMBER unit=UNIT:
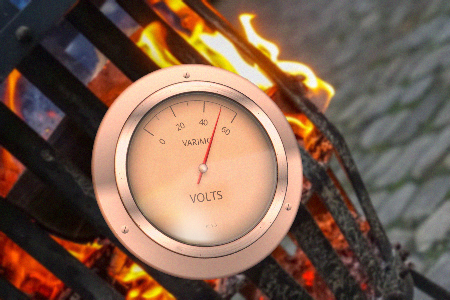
value=50 unit=V
